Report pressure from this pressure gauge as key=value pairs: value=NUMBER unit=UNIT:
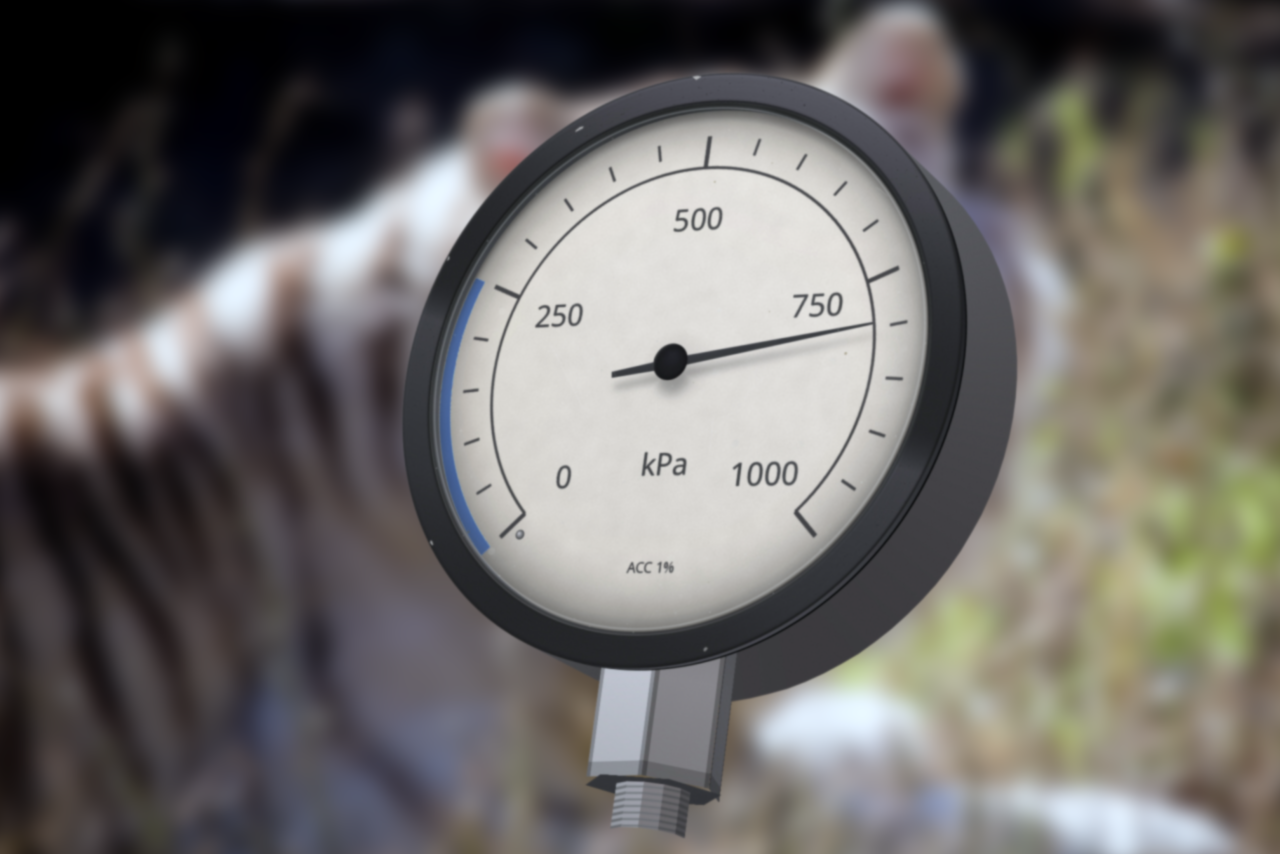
value=800 unit=kPa
